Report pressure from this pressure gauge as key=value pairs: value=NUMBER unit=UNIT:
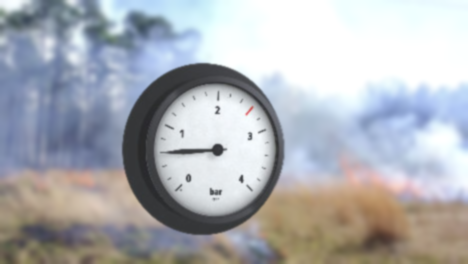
value=0.6 unit=bar
